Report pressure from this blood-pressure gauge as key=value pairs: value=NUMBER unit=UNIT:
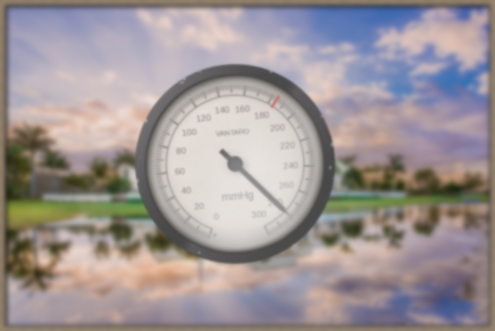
value=280 unit=mmHg
